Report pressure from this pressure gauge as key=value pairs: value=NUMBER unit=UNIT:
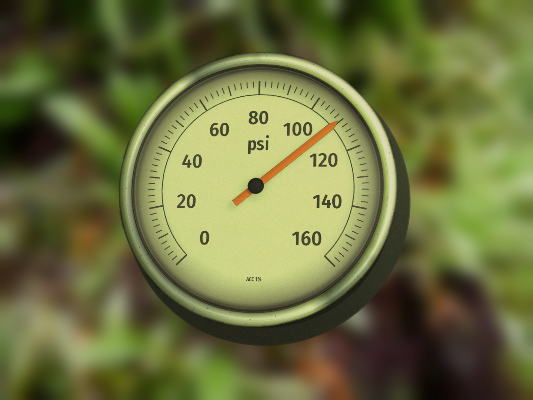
value=110 unit=psi
